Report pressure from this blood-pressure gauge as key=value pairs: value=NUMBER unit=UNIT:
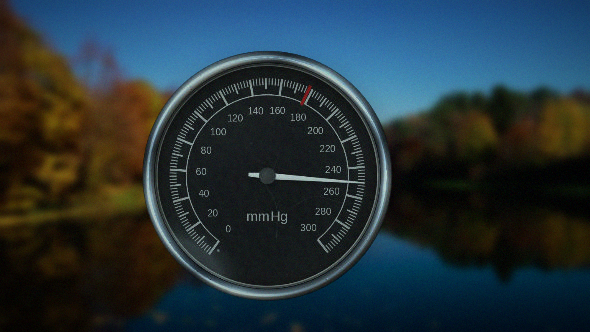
value=250 unit=mmHg
